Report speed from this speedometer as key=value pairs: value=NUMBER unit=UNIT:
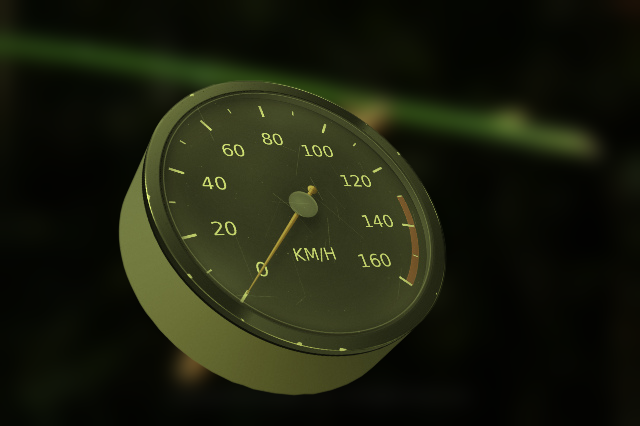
value=0 unit=km/h
